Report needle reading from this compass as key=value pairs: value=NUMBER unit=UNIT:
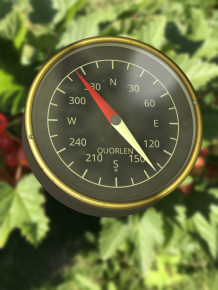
value=322.5 unit=°
